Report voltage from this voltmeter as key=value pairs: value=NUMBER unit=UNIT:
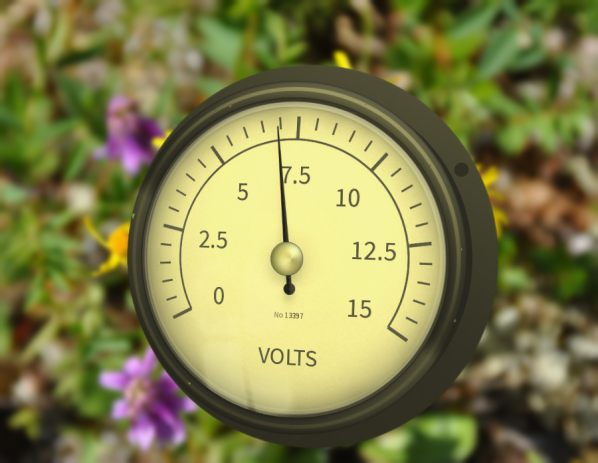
value=7 unit=V
